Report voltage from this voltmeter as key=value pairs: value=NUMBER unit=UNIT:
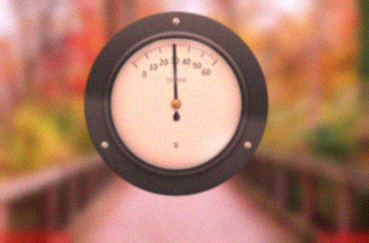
value=30 unit=V
